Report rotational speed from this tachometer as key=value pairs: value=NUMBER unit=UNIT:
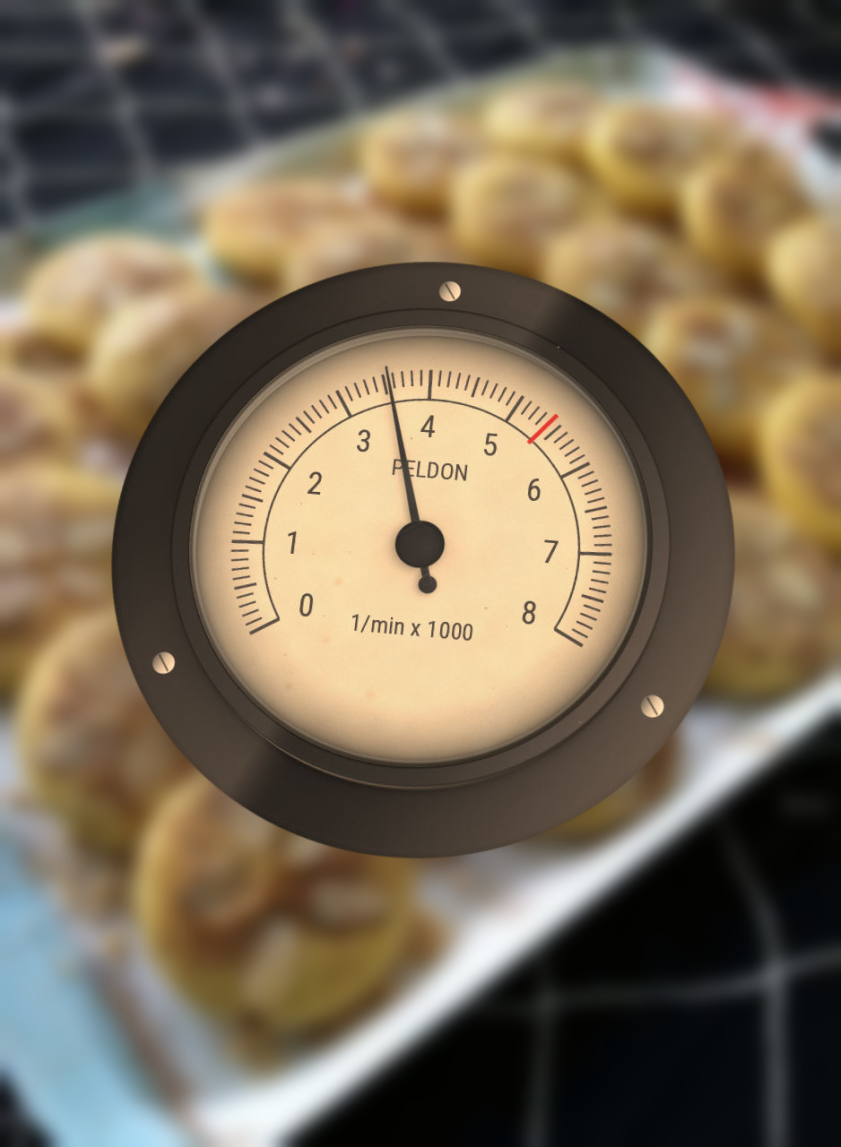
value=3550 unit=rpm
